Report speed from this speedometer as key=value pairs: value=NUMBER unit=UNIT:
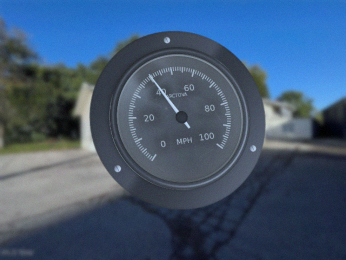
value=40 unit=mph
